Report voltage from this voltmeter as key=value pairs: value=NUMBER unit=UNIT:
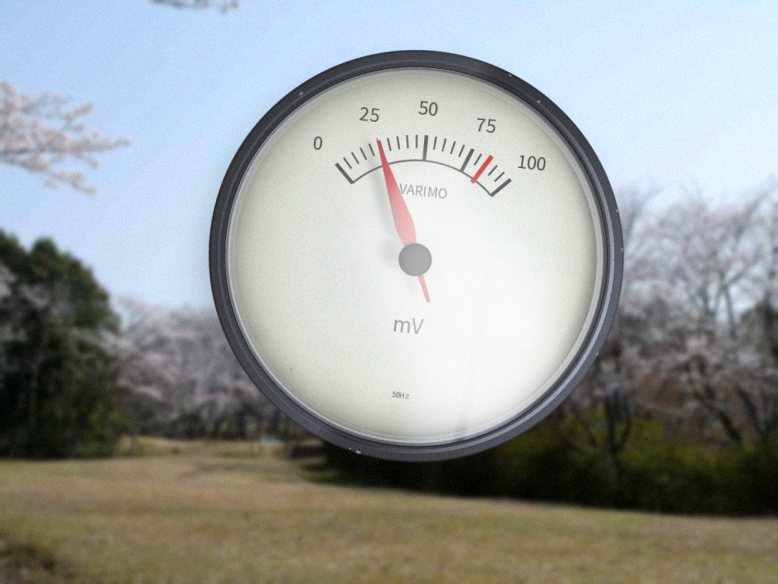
value=25 unit=mV
